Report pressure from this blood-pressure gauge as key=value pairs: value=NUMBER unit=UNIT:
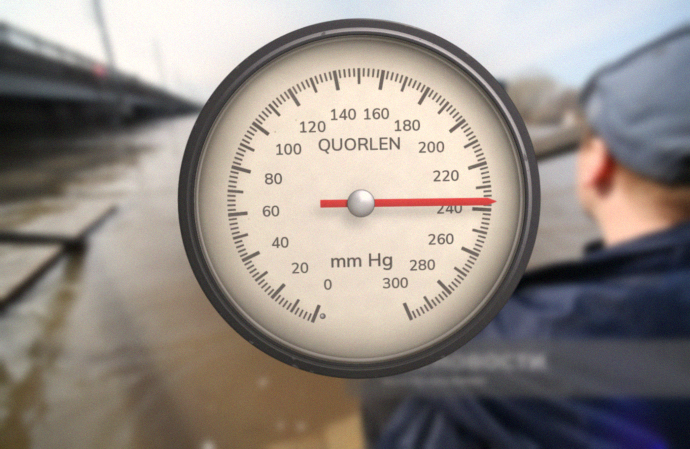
value=236 unit=mmHg
